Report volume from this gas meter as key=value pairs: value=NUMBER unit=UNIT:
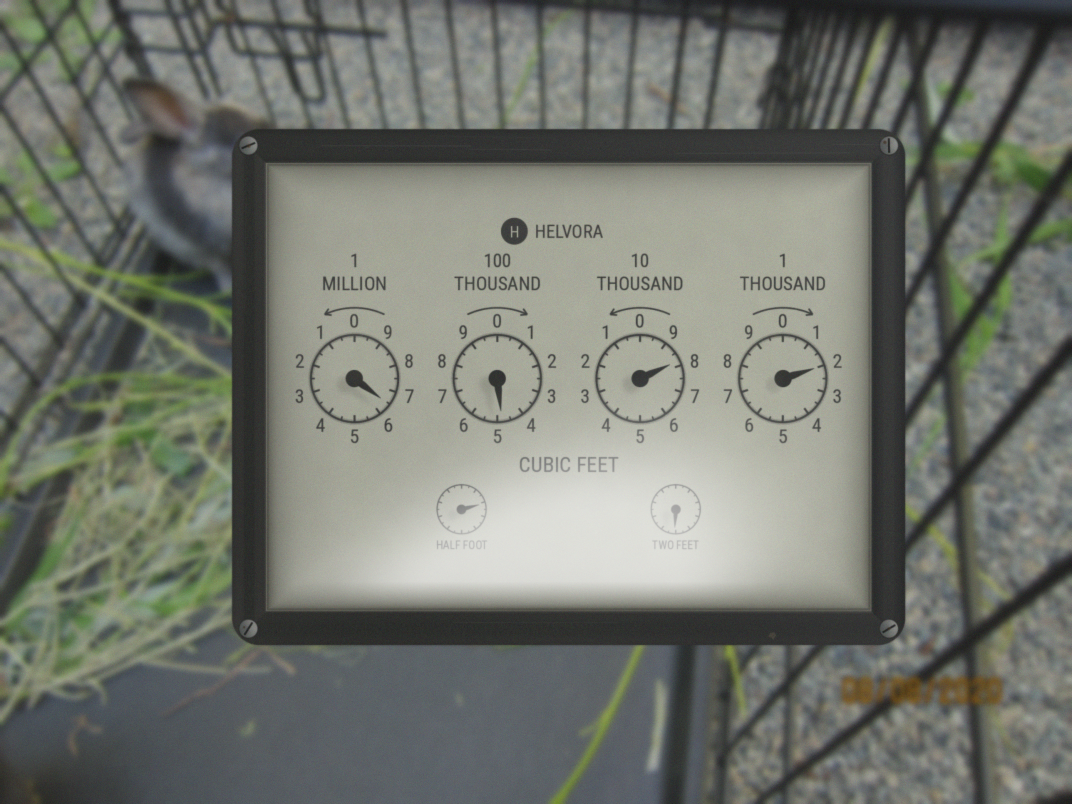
value=648200 unit=ft³
